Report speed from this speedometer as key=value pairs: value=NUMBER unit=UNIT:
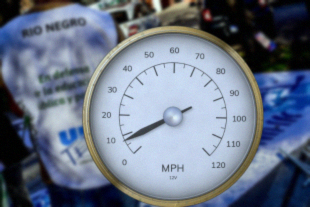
value=7.5 unit=mph
